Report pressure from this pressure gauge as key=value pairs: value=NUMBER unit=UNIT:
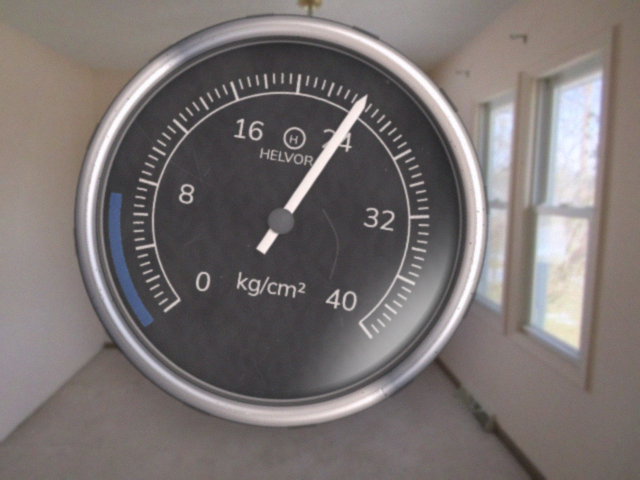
value=24 unit=kg/cm²
